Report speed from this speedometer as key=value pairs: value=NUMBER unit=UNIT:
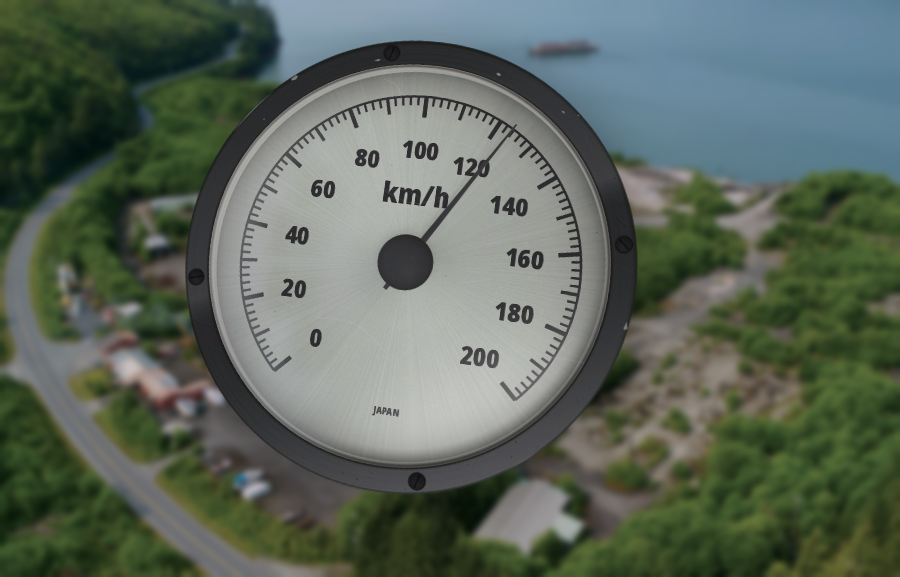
value=124 unit=km/h
